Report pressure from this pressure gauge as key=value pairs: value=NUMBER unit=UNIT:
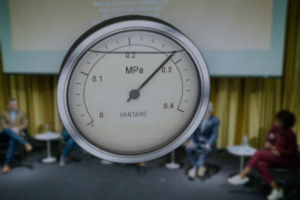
value=0.28 unit=MPa
